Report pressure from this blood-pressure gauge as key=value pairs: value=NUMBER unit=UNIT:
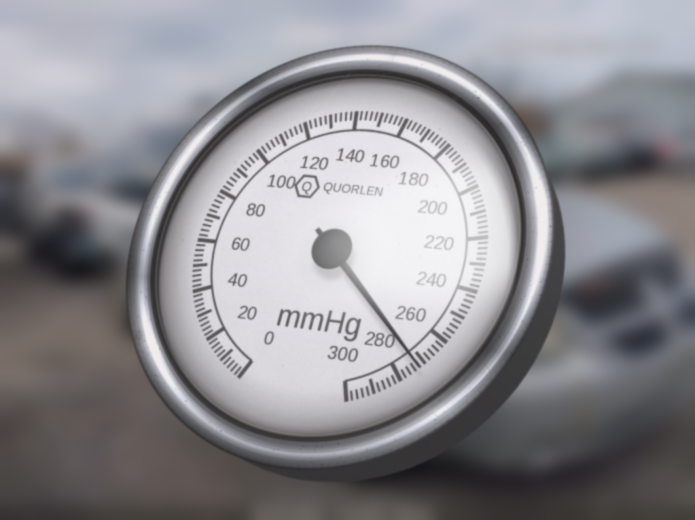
value=272 unit=mmHg
